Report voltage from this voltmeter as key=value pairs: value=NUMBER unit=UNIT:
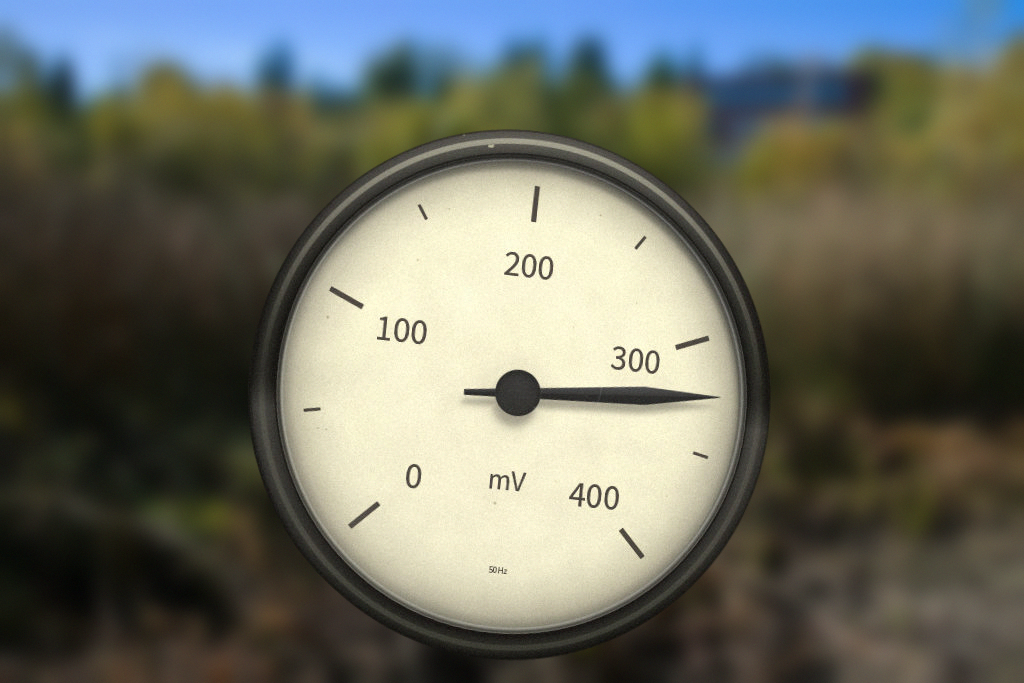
value=325 unit=mV
